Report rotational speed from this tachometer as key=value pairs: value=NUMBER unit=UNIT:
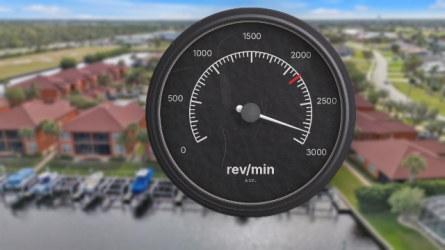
value=2850 unit=rpm
